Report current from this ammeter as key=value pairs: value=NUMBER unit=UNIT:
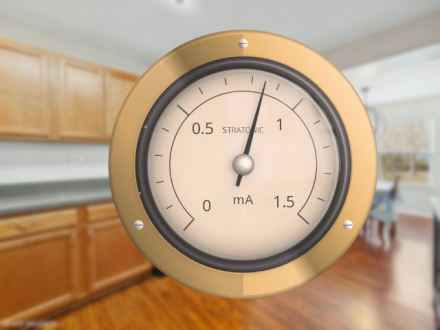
value=0.85 unit=mA
